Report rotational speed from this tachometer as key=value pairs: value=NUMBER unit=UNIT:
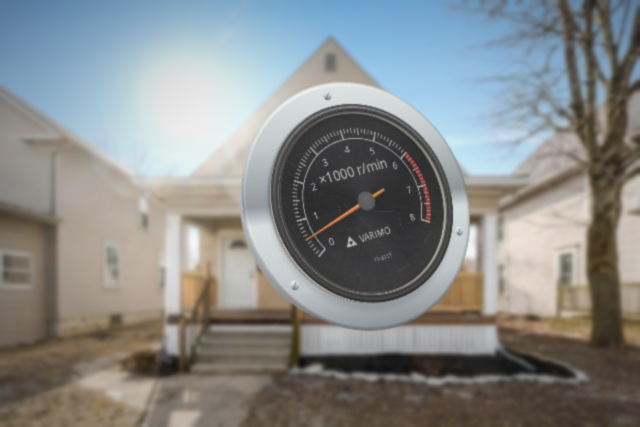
value=500 unit=rpm
